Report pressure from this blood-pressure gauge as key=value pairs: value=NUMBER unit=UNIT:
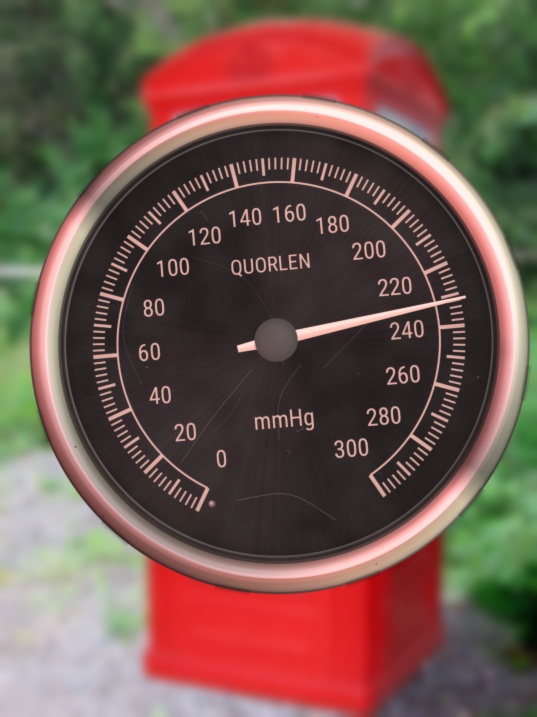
value=232 unit=mmHg
